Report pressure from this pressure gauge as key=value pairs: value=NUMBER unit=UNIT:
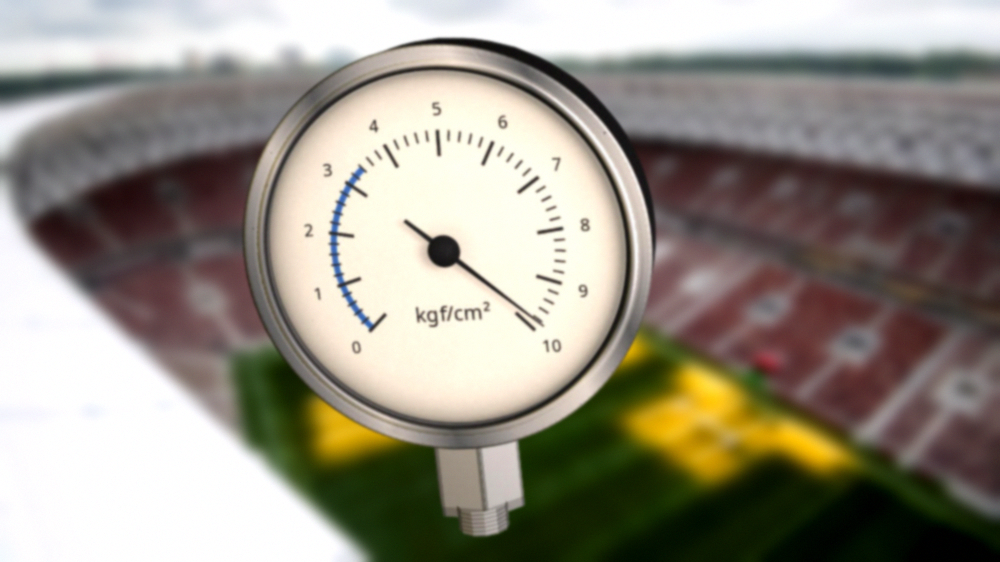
value=9.8 unit=kg/cm²
